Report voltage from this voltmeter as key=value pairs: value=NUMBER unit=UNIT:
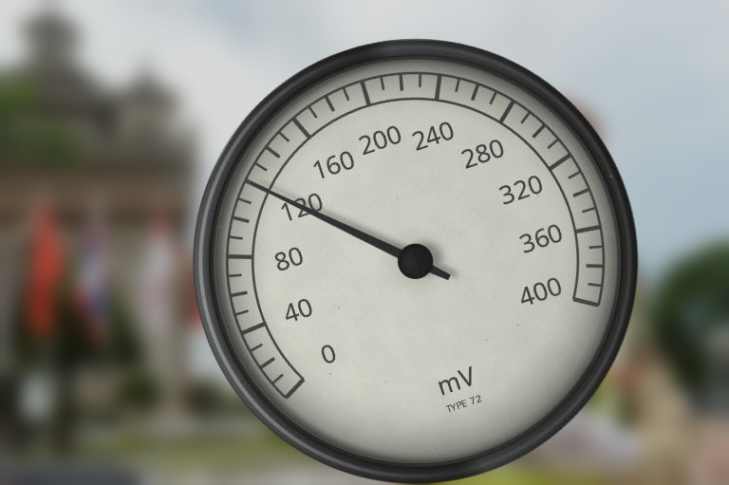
value=120 unit=mV
